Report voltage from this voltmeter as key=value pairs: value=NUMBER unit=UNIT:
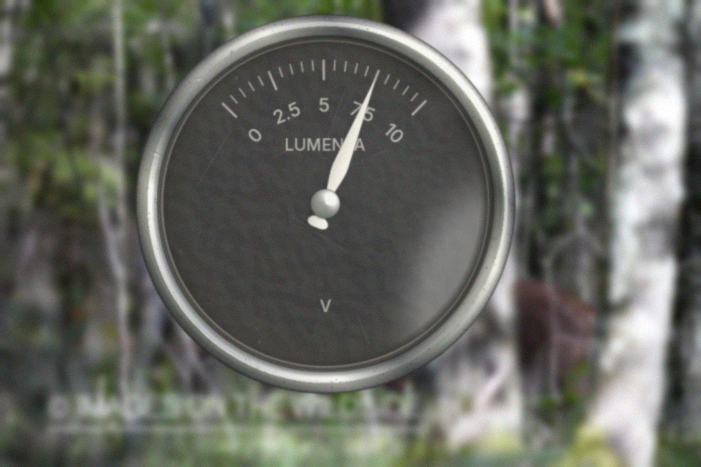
value=7.5 unit=V
